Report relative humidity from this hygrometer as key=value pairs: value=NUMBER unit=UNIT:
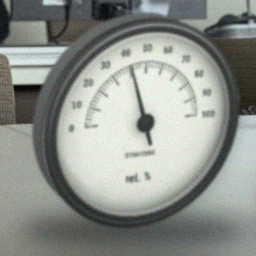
value=40 unit=%
